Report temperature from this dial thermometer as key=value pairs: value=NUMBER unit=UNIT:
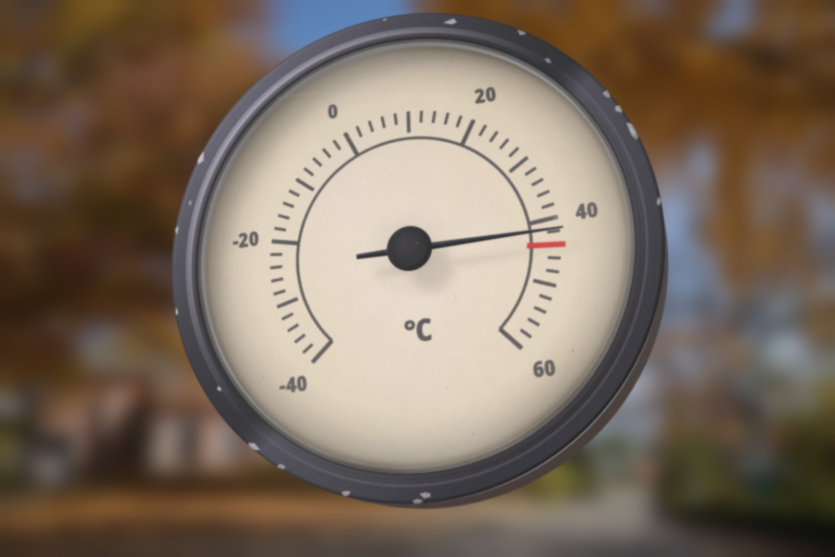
value=42 unit=°C
